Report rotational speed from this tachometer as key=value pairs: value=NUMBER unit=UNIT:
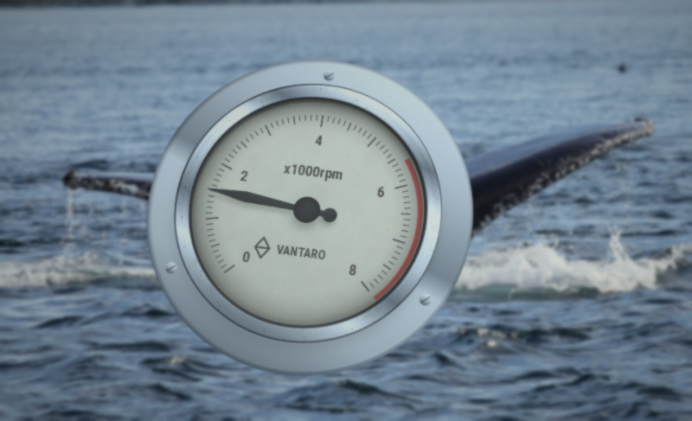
value=1500 unit=rpm
